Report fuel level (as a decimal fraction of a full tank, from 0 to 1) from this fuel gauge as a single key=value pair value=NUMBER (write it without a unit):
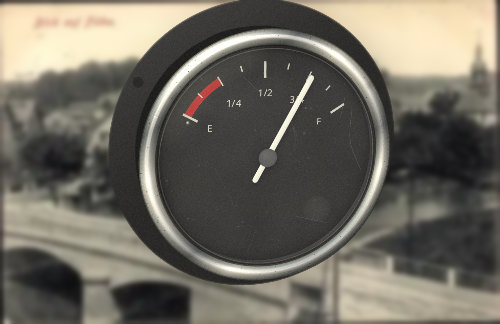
value=0.75
